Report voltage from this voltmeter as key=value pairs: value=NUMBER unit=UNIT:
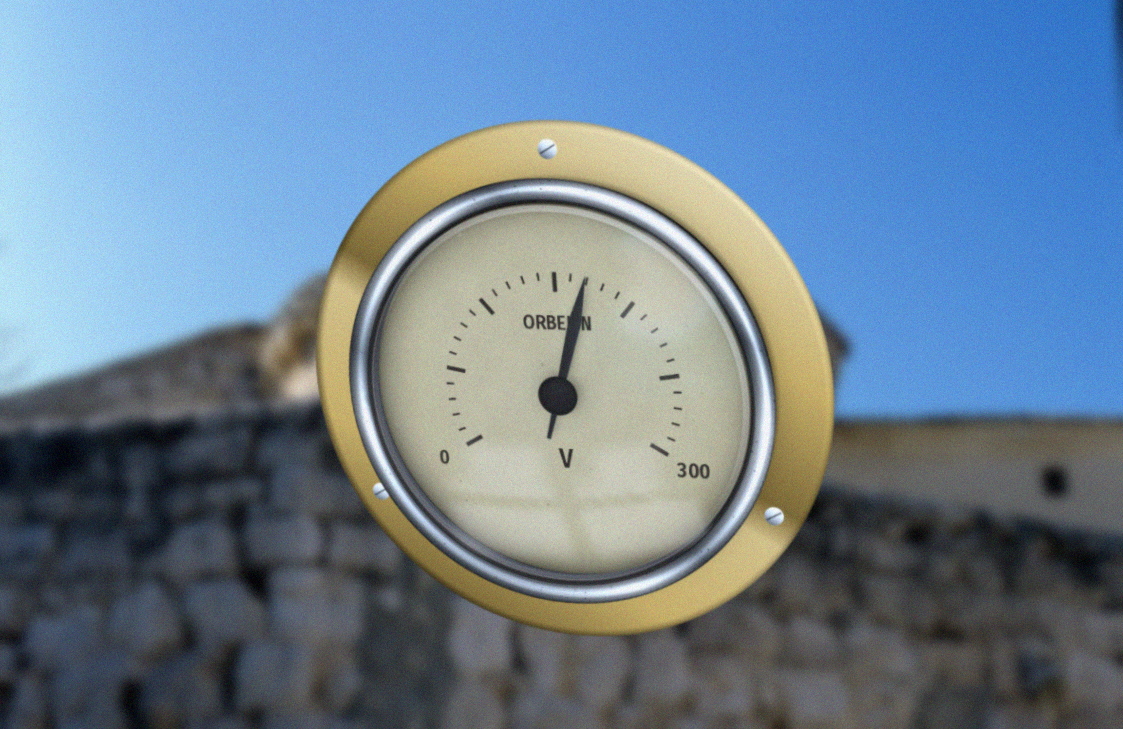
value=170 unit=V
